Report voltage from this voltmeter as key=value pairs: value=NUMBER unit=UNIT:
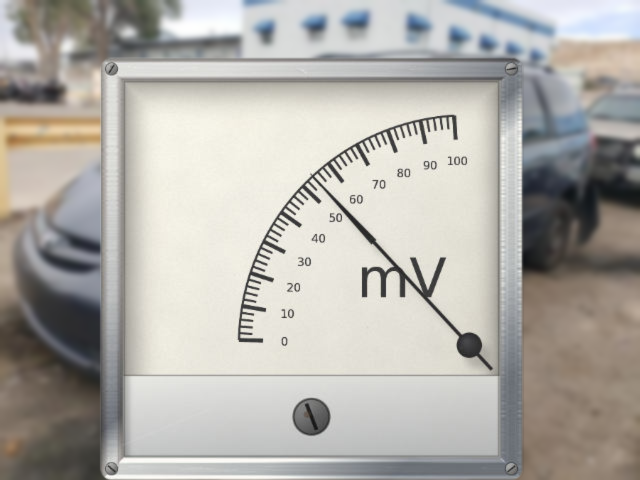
value=54 unit=mV
